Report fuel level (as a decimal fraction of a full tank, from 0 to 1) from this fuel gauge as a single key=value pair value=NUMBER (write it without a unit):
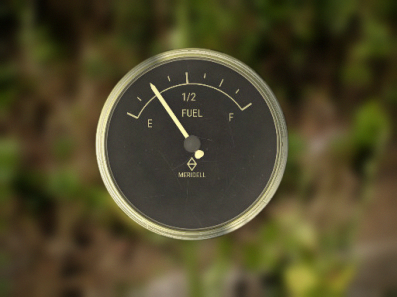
value=0.25
